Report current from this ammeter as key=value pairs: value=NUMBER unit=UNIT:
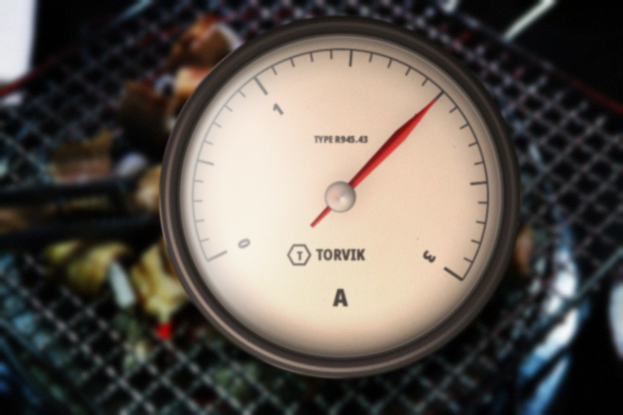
value=2 unit=A
